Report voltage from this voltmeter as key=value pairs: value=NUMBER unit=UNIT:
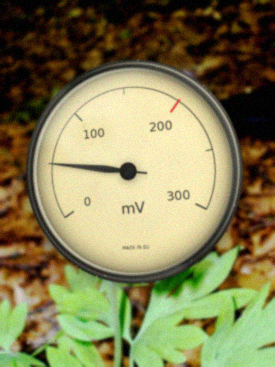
value=50 unit=mV
